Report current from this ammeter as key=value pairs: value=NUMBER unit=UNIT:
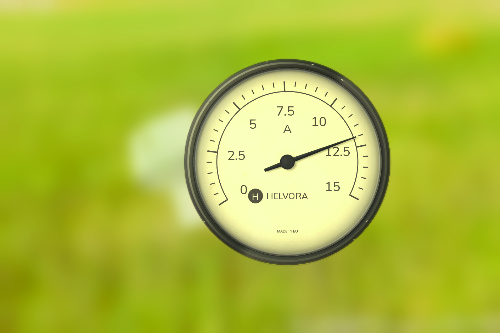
value=12 unit=A
